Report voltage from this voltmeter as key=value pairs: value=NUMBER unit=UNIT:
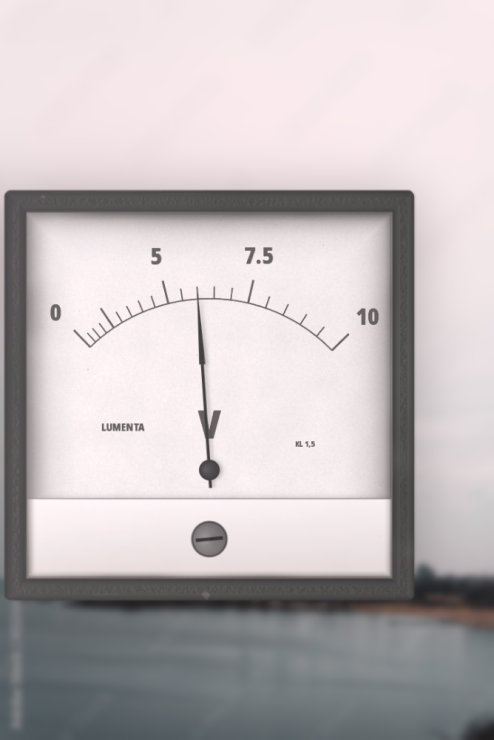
value=6 unit=V
